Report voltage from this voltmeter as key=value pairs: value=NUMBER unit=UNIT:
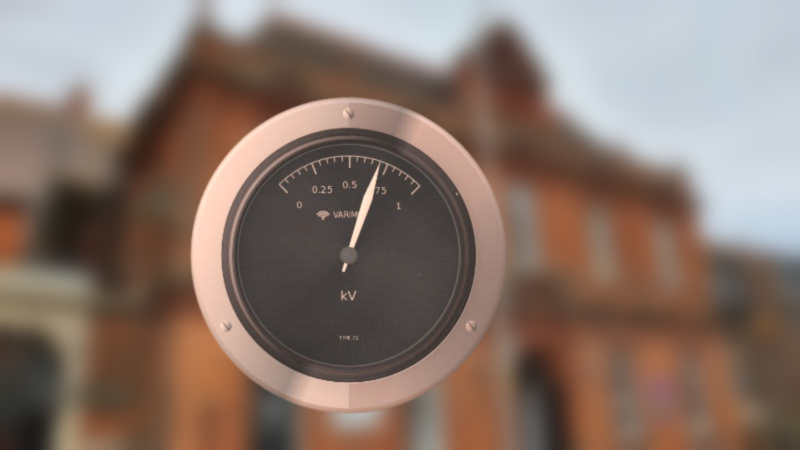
value=0.7 unit=kV
